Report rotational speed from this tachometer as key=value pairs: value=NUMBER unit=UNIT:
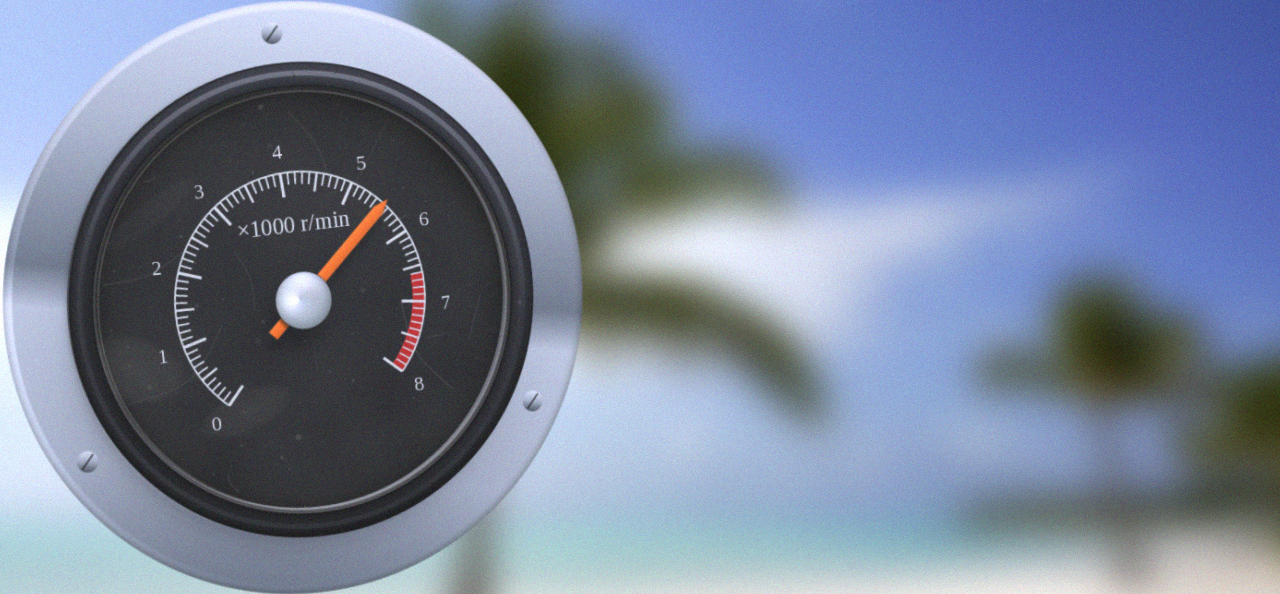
value=5500 unit=rpm
